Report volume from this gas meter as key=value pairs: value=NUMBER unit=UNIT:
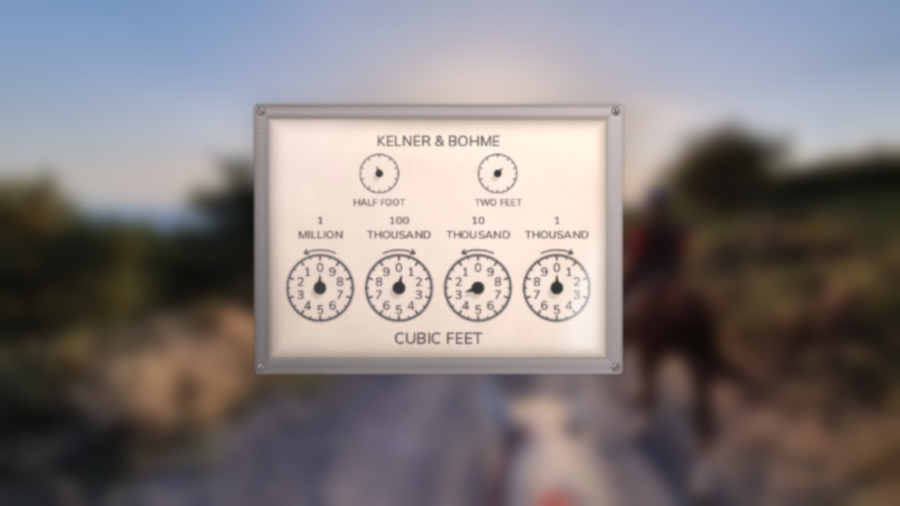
value=3000 unit=ft³
